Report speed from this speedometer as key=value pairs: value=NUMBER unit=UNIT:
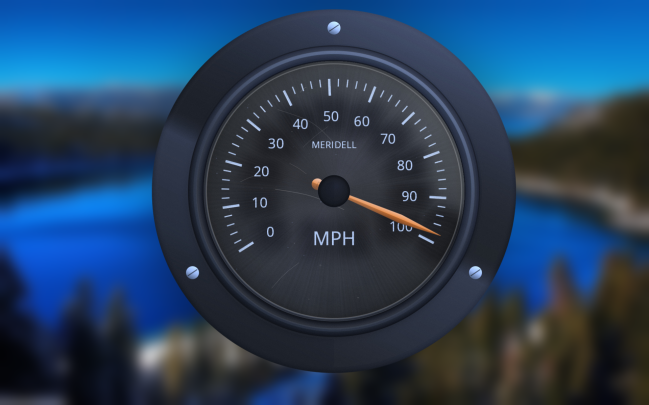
value=98 unit=mph
